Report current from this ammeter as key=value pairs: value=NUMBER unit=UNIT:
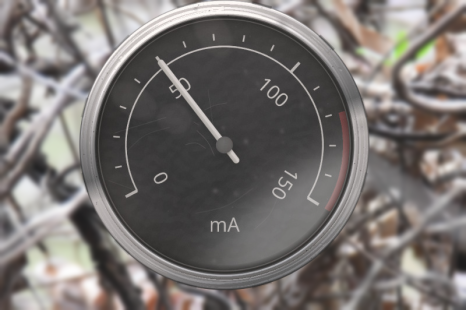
value=50 unit=mA
